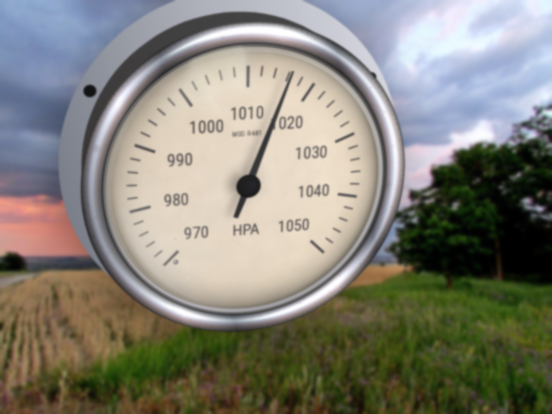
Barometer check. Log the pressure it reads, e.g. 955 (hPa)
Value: 1016 (hPa)
